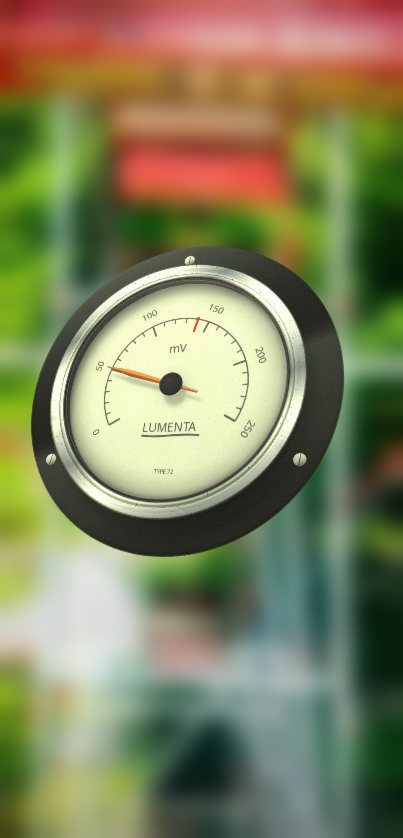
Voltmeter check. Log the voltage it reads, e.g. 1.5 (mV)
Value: 50 (mV)
